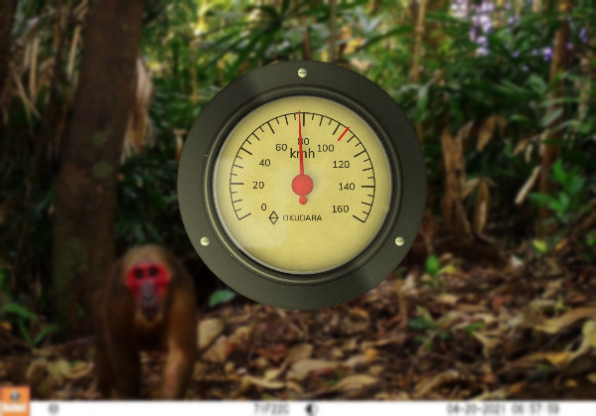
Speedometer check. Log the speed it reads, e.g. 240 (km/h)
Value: 77.5 (km/h)
